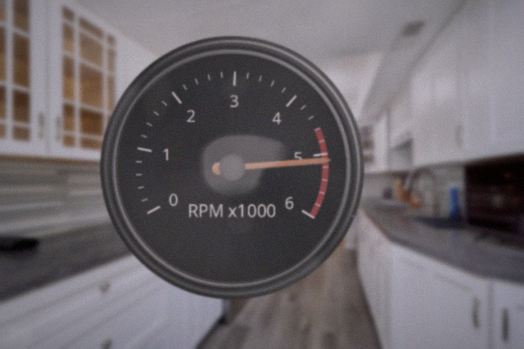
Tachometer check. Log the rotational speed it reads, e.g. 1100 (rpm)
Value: 5100 (rpm)
